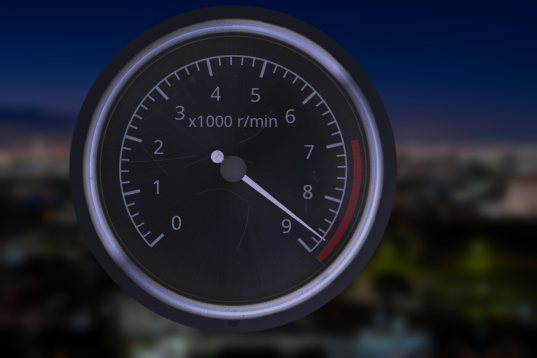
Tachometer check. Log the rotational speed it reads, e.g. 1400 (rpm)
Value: 8700 (rpm)
